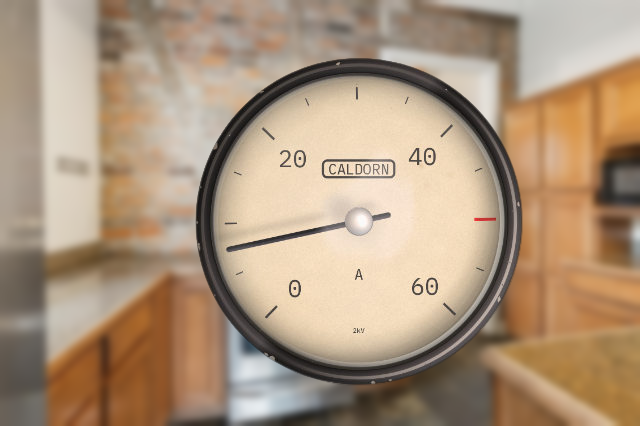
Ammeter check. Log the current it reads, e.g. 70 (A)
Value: 7.5 (A)
